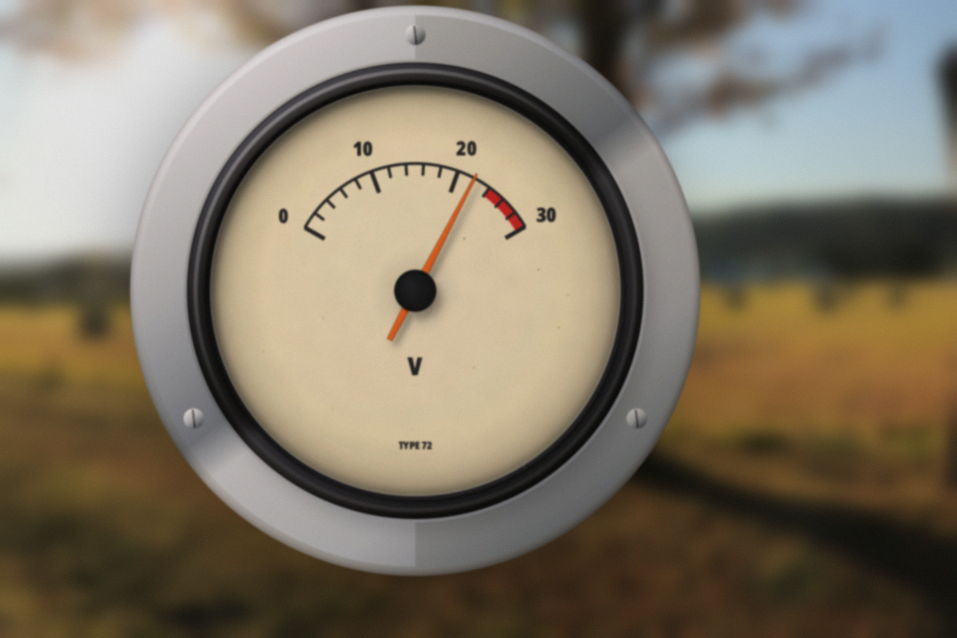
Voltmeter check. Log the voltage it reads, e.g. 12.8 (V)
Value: 22 (V)
